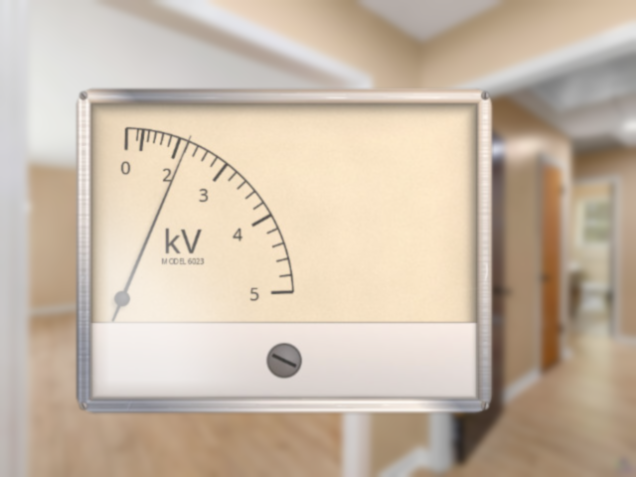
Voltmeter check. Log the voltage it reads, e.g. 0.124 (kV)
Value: 2.2 (kV)
